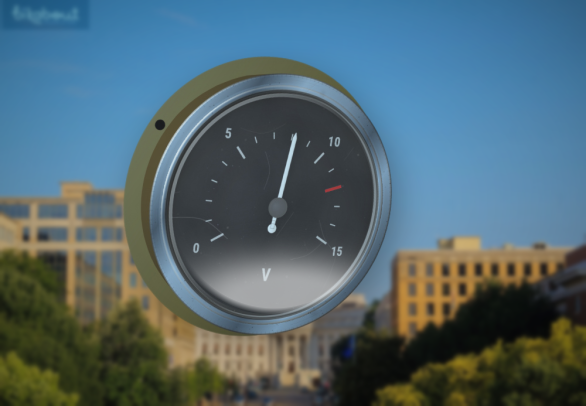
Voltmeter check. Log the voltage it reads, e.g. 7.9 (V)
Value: 8 (V)
